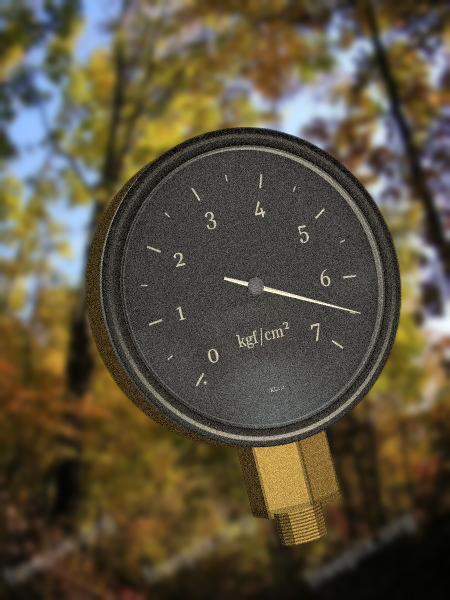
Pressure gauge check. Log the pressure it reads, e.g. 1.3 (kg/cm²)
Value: 6.5 (kg/cm²)
